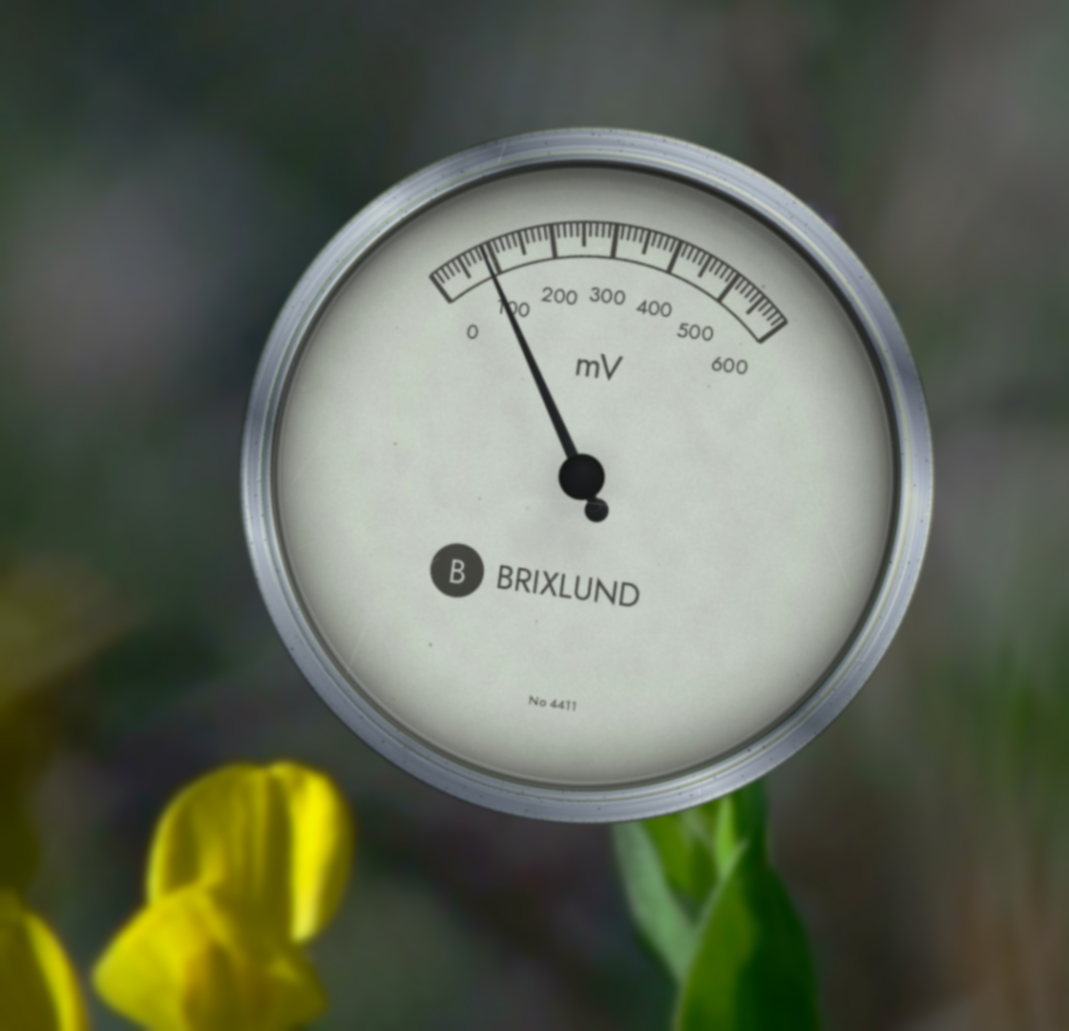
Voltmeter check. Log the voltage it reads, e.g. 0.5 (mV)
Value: 90 (mV)
